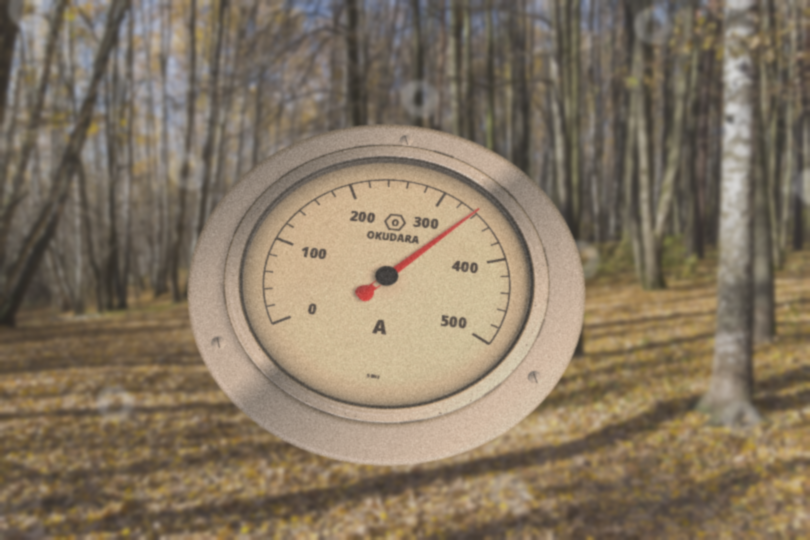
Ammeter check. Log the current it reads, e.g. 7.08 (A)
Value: 340 (A)
